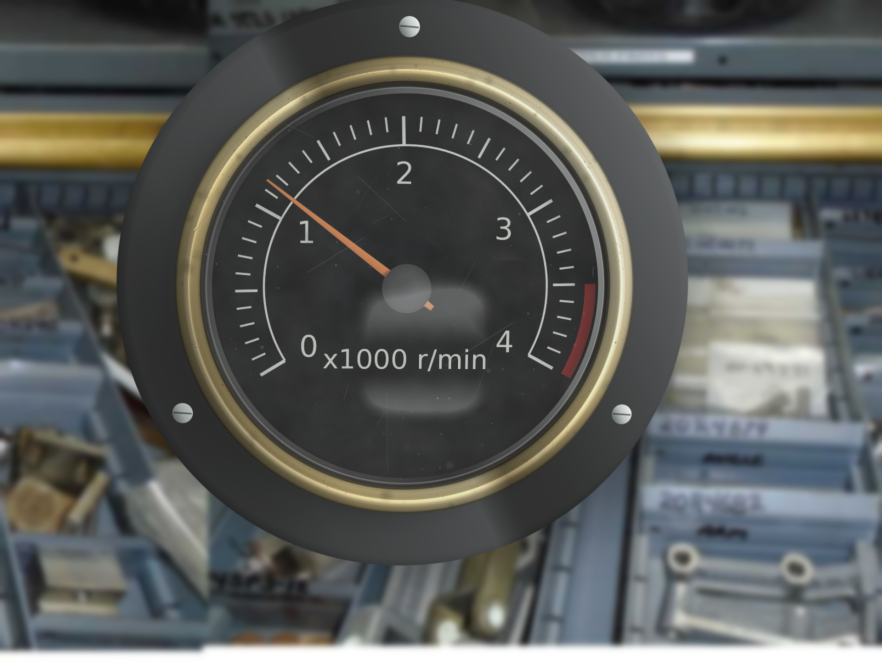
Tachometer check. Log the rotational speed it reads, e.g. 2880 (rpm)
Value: 1150 (rpm)
